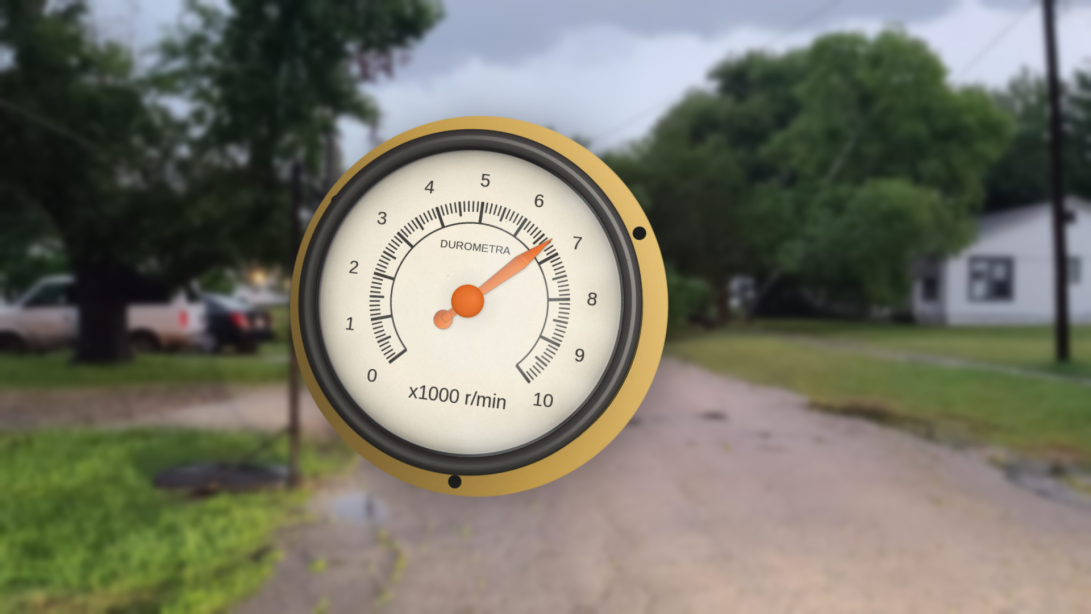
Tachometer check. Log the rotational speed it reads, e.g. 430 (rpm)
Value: 6700 (rpm)
